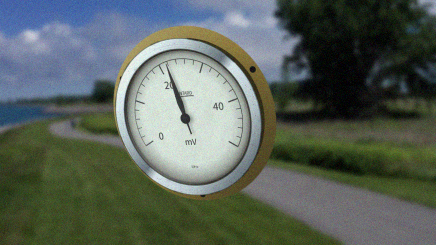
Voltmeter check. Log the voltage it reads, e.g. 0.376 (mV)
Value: 22 (mV)
